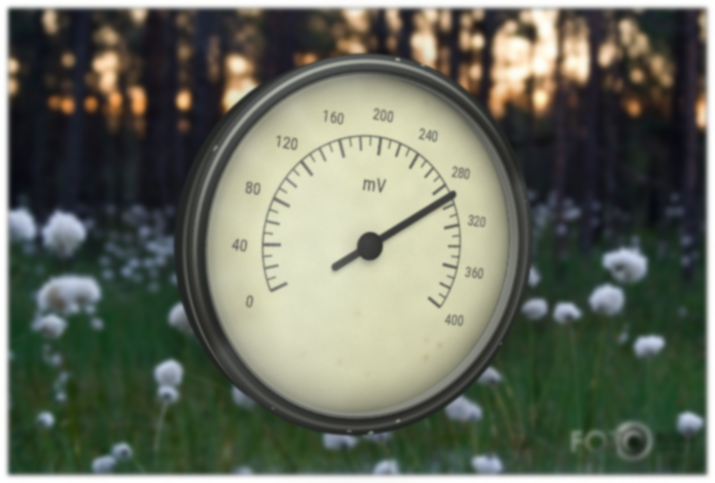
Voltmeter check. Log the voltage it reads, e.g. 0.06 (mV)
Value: 290 (mV)
